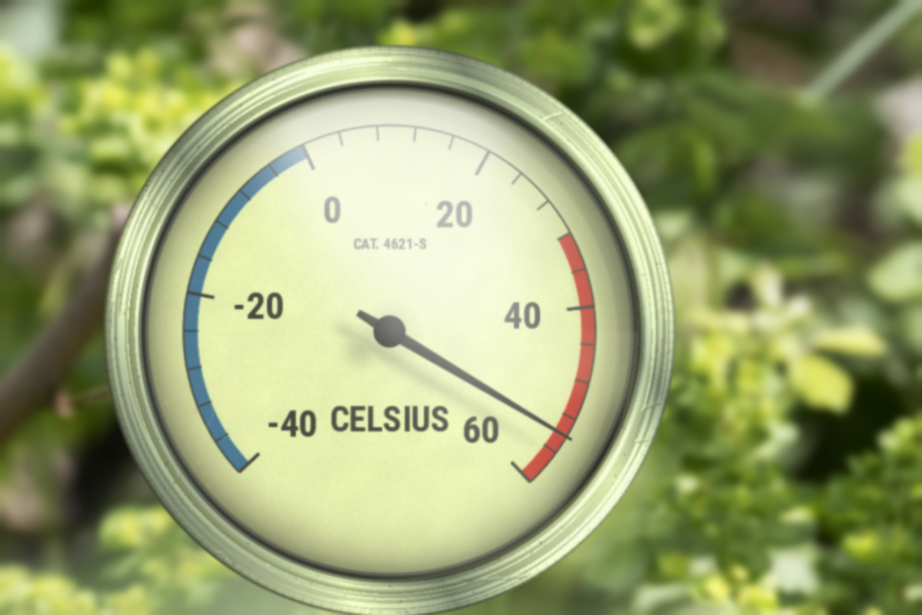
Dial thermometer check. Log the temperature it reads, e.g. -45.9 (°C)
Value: 54 (°C)
